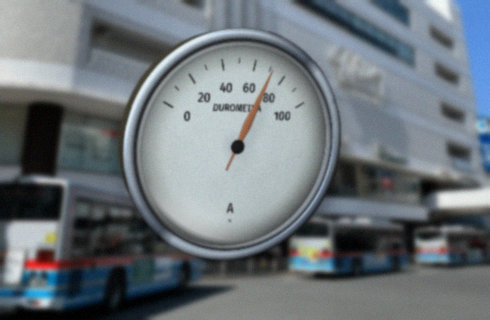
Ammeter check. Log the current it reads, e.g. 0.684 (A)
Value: 70 (A)
